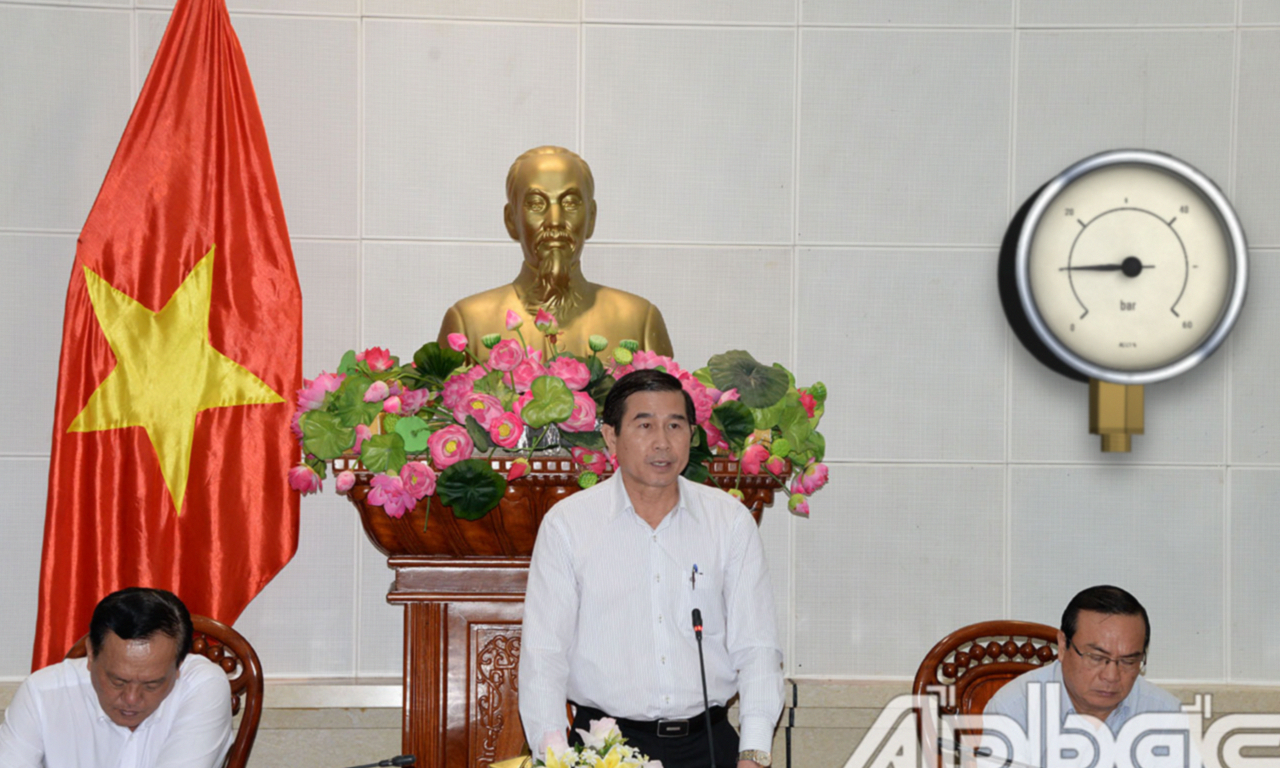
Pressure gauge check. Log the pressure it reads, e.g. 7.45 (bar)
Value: 10 (bar)
